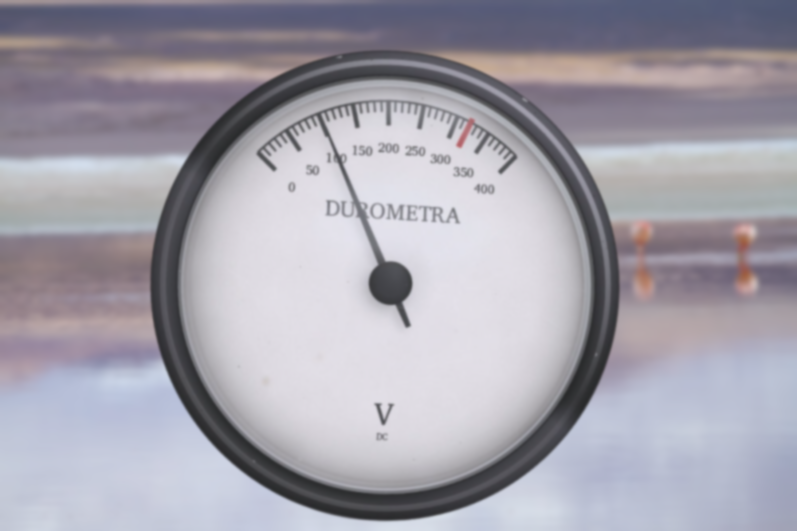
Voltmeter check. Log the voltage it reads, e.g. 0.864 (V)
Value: 100 (V)
